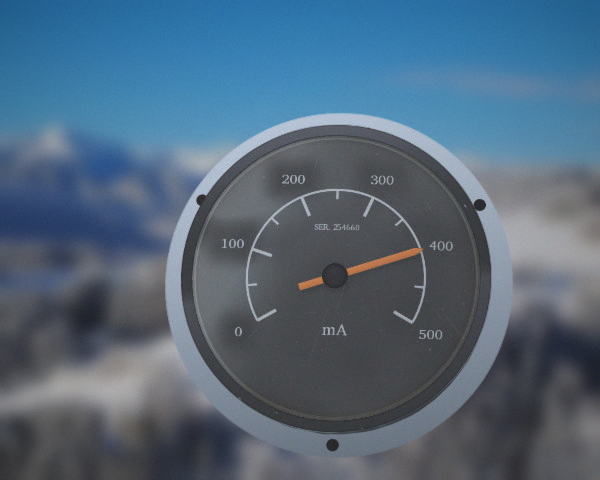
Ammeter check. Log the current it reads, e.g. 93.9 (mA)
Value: 400 (mA)
